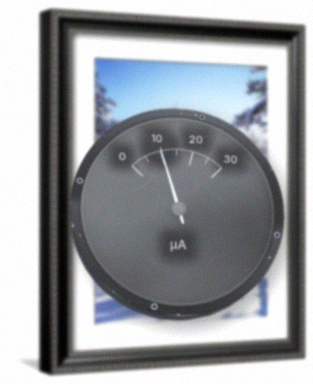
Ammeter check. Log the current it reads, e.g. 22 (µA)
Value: 10 (µA)
